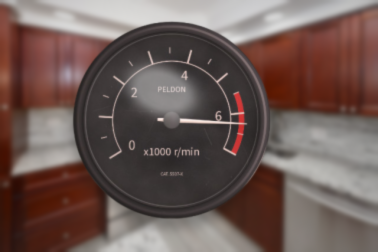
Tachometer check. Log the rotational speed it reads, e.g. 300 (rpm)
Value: 6250 (rpm)
